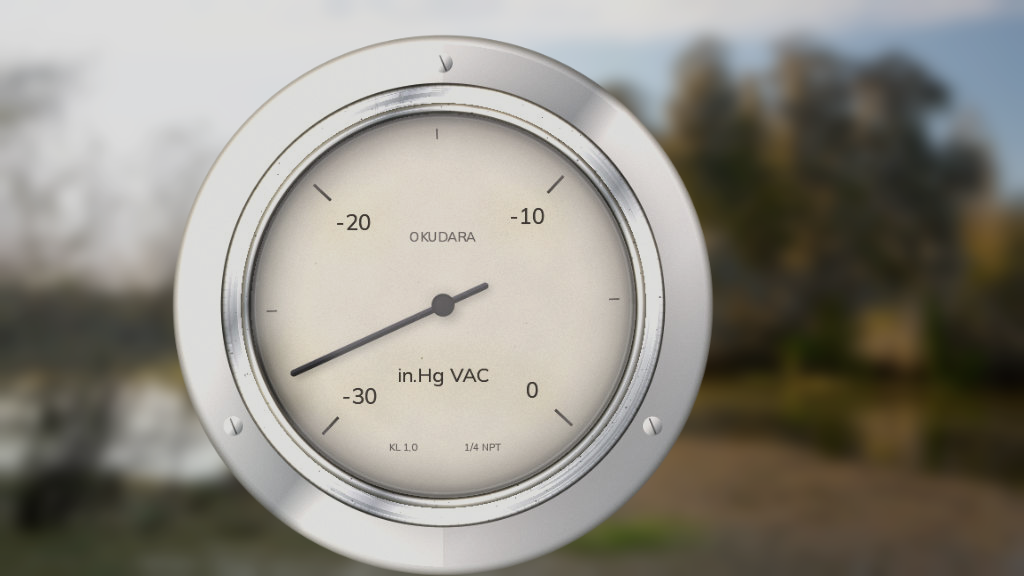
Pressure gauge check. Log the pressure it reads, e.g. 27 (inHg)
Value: -27.5 (inHg)
